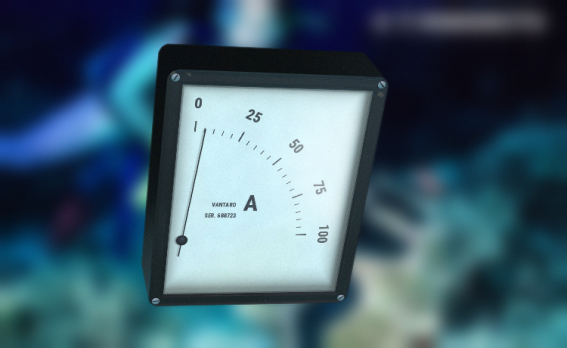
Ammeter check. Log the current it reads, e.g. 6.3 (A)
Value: 5 (A)
